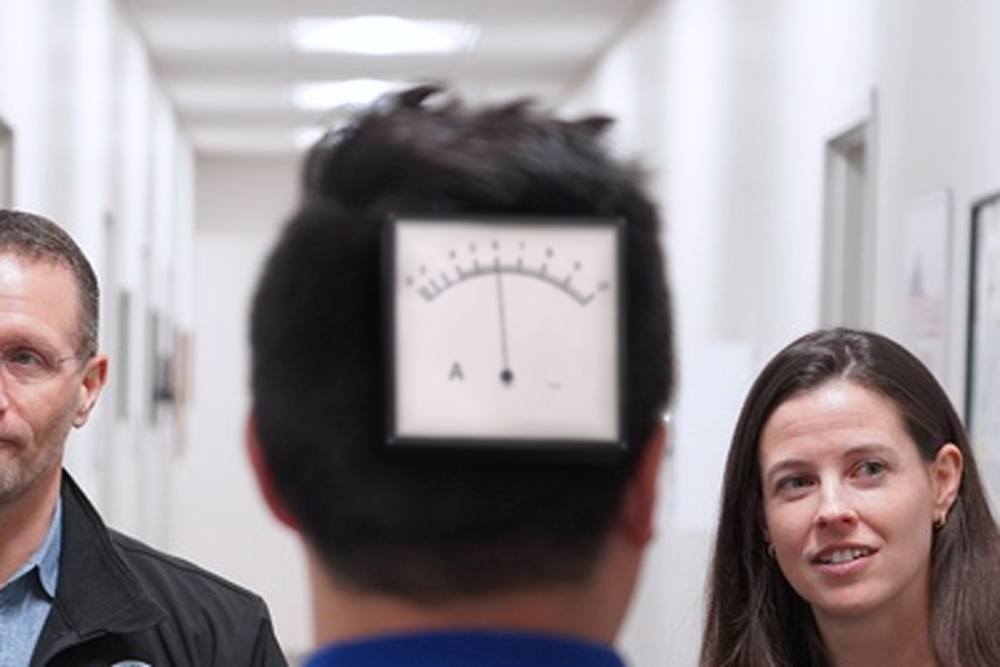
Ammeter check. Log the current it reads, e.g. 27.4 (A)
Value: 6 (A)
